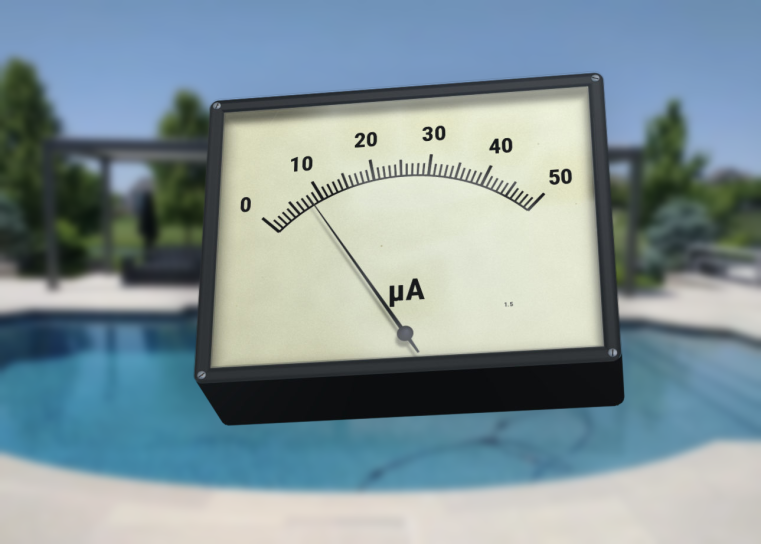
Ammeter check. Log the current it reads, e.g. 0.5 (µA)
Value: 8 (µA)
